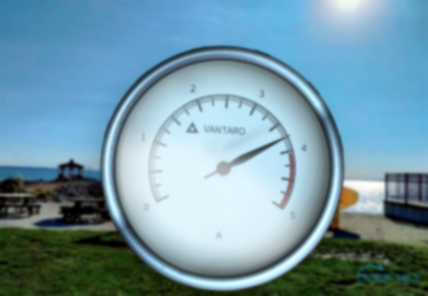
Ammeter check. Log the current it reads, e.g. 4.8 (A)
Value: 3.75 (A)
